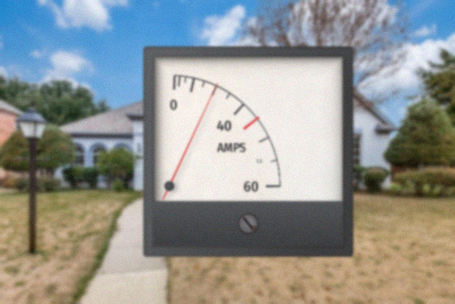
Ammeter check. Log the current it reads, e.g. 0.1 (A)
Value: 30 (A)
